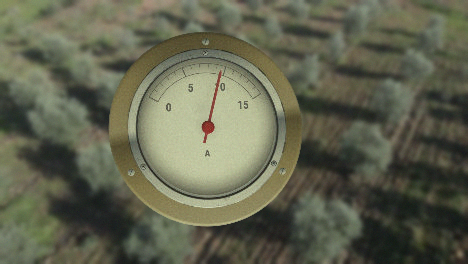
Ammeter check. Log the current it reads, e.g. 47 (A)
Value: 9.5 (A)
